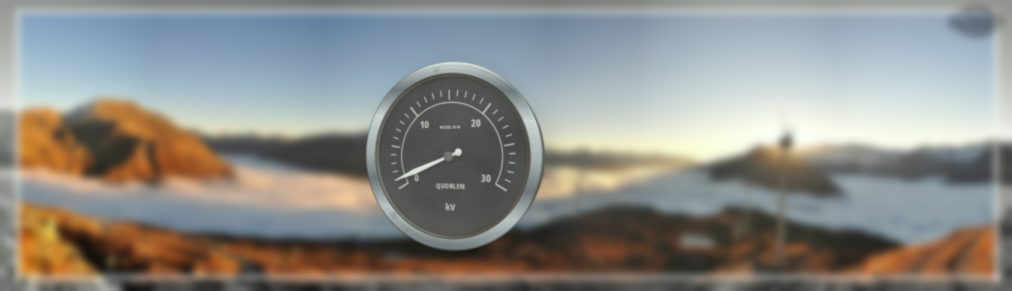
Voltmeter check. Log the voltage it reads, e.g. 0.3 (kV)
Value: 1 (kV)
